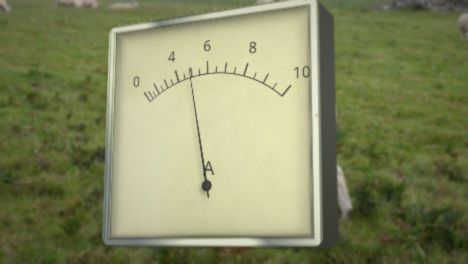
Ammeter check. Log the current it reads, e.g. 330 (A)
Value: 5 (A)
